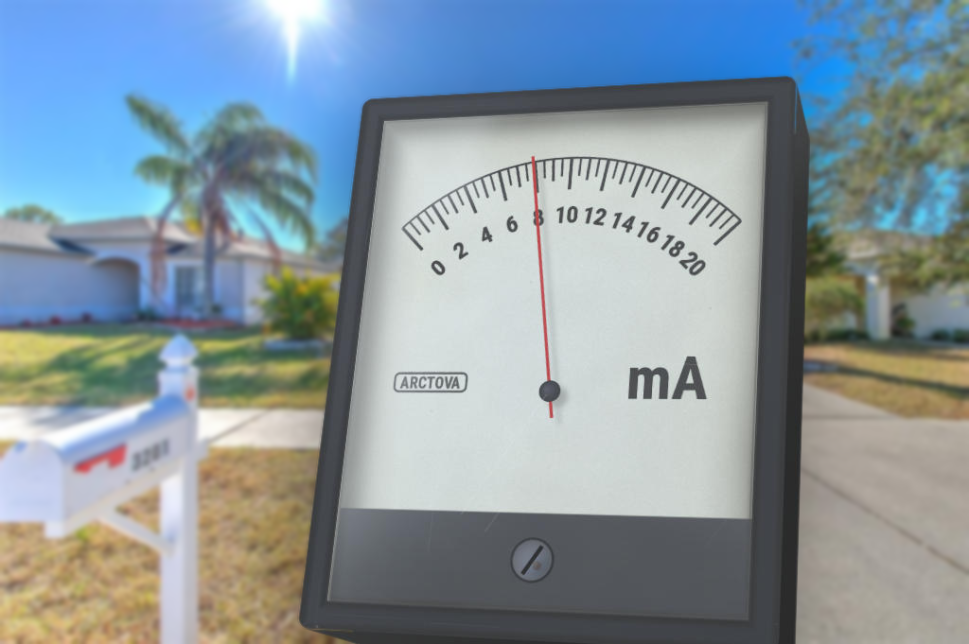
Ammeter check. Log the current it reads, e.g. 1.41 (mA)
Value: 8 (mA)
